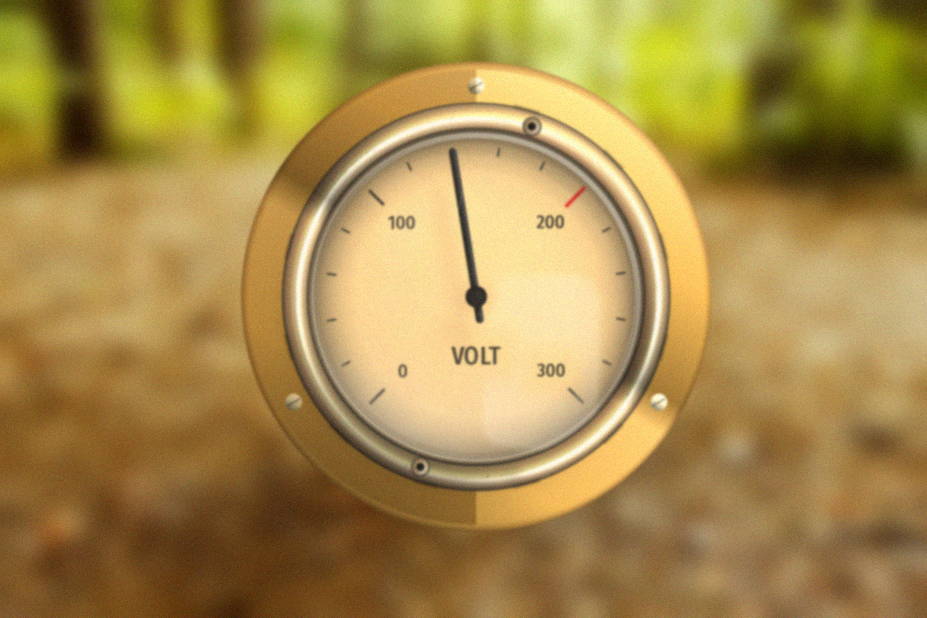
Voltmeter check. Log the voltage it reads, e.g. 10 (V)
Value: 140 (V)
